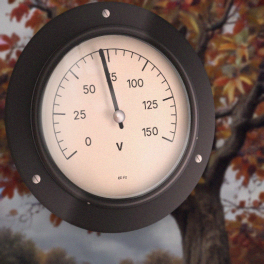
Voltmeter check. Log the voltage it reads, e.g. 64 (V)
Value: 70 (V)
